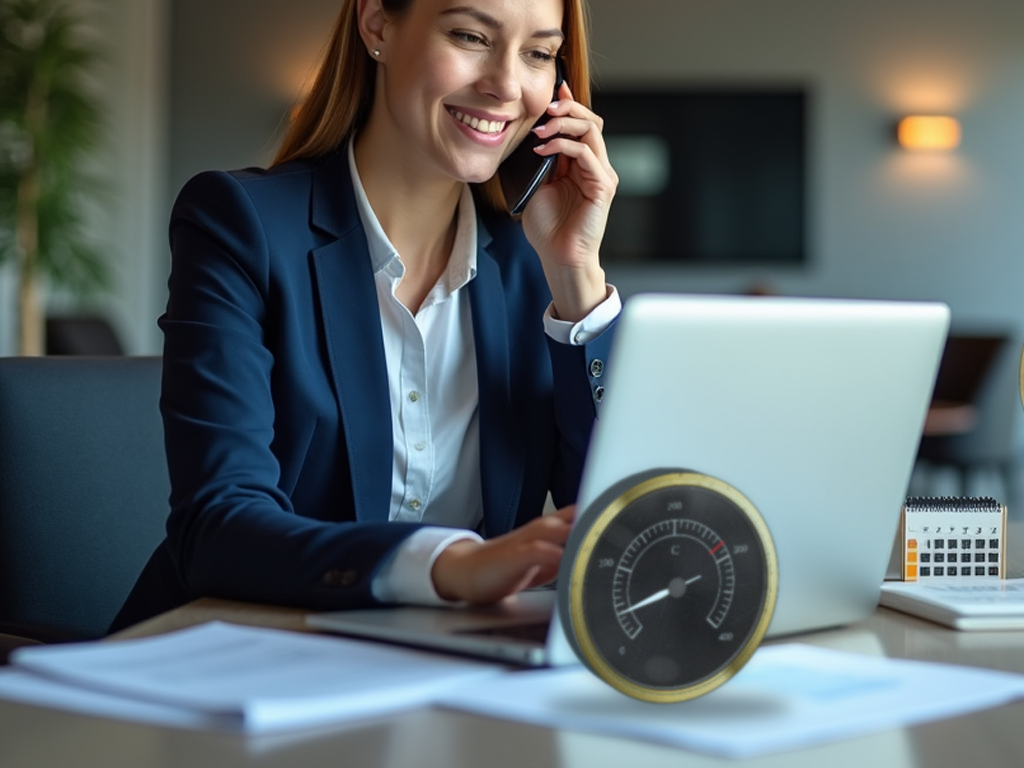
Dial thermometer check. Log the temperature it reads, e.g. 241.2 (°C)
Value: 40 (°C)
